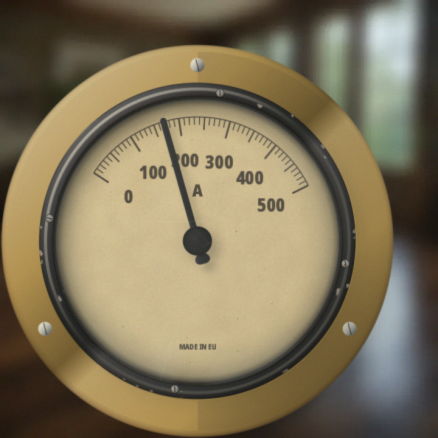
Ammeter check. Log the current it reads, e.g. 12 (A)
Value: 170 (A)
